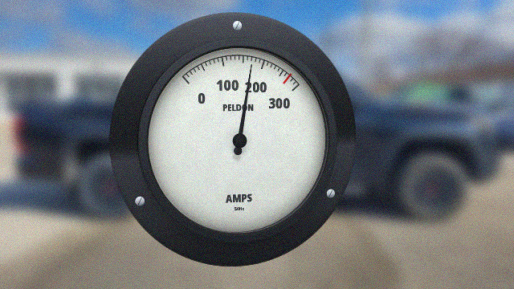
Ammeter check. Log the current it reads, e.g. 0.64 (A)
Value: 170 (A)
